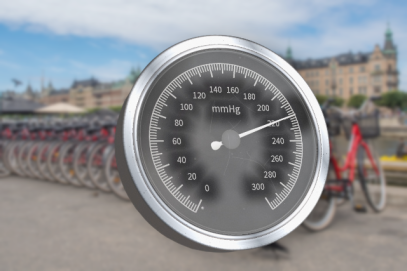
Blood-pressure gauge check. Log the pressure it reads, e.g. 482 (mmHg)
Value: 220 (mmHg)
